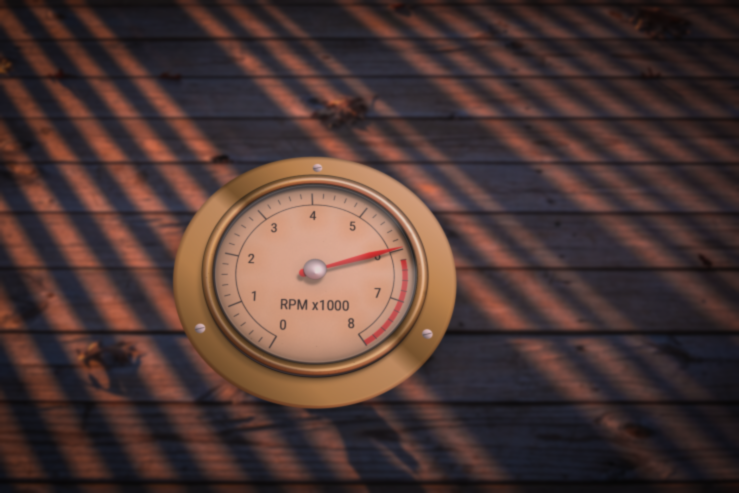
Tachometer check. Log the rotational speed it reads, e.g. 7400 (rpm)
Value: 6000 (rpm)
